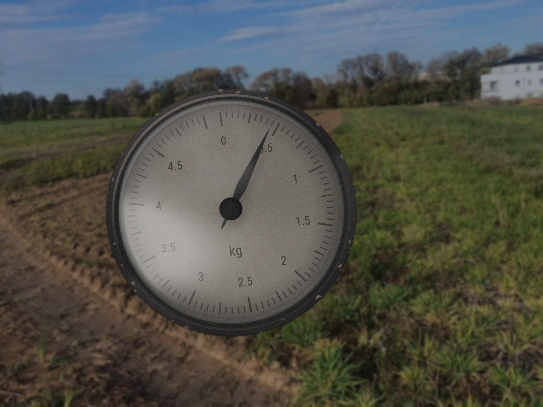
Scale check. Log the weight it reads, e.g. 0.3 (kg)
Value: 0.45 (kg)
